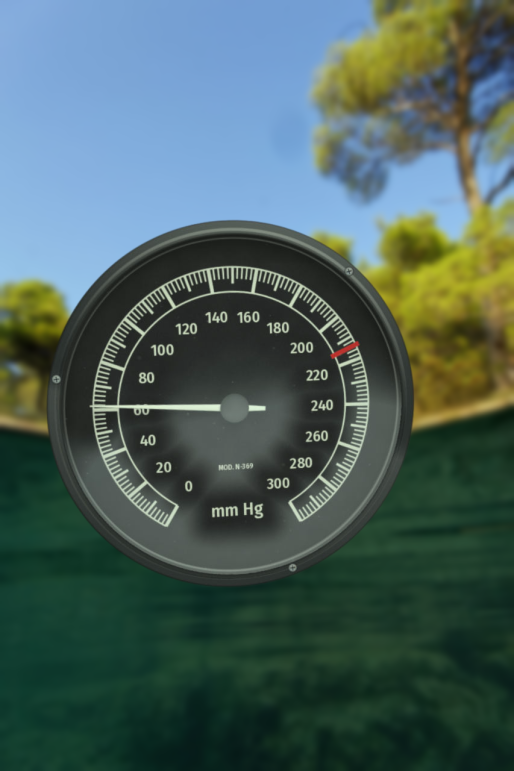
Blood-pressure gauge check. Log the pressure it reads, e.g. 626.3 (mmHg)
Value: 62 (mmHg)
